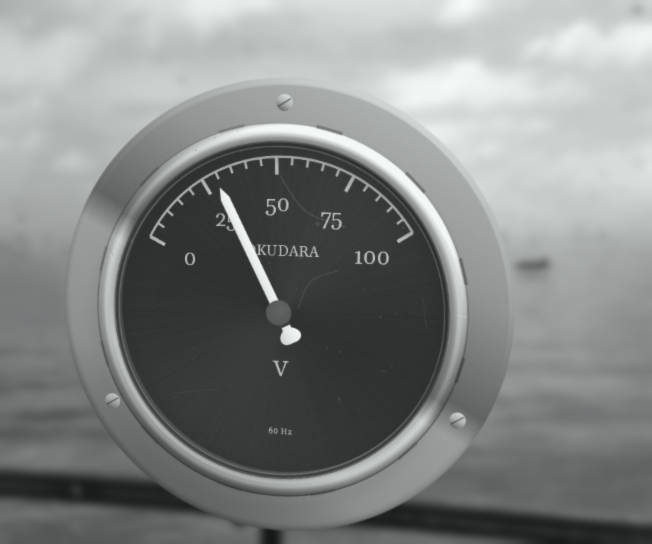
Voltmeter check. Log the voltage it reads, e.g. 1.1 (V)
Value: 30 (V)
